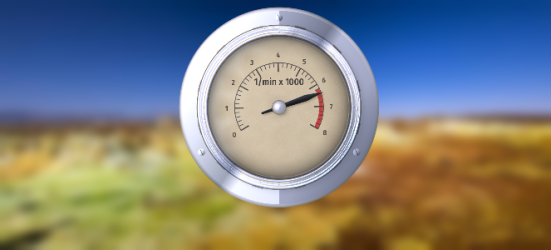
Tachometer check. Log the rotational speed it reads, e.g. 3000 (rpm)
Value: 6400 (rpm)
